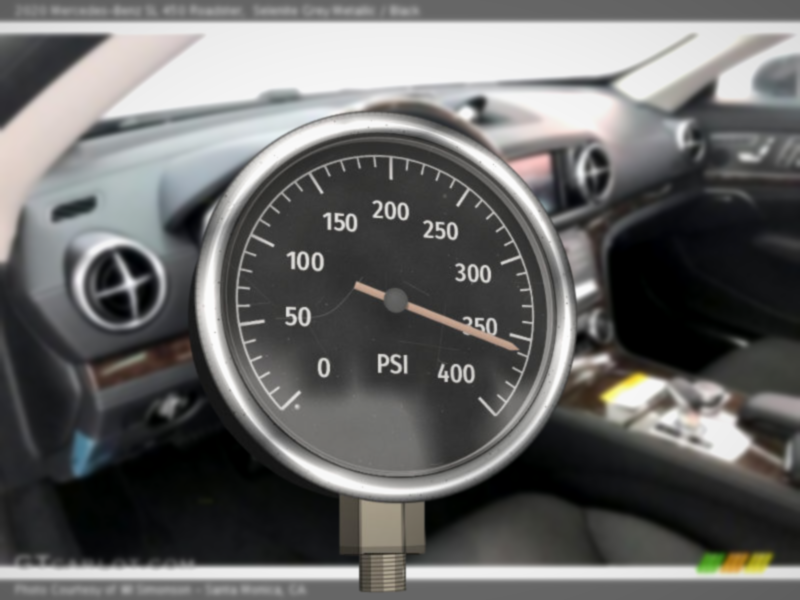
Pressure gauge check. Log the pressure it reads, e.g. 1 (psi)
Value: 360 (psi)
